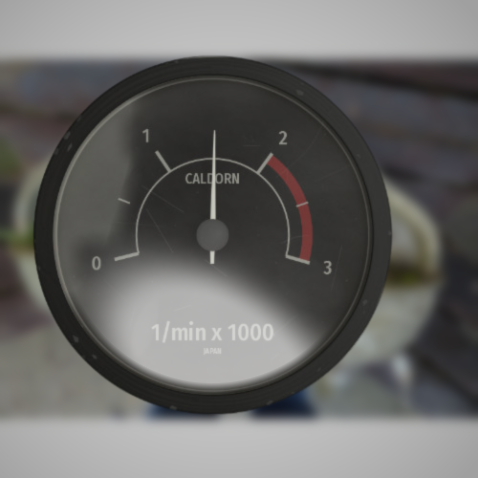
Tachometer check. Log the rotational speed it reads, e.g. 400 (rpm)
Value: 1500 (rpm)
